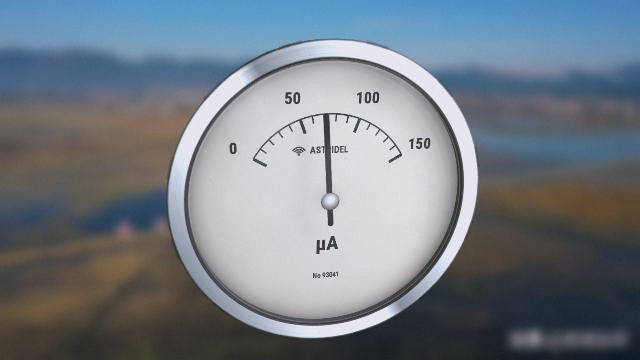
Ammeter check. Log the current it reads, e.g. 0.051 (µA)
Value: 70 (µA)
